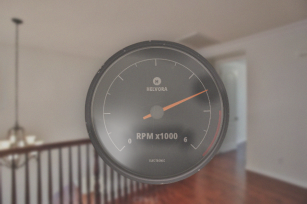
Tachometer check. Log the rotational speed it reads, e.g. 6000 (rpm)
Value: 4500 (rpm)
